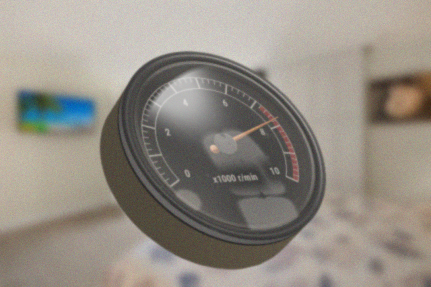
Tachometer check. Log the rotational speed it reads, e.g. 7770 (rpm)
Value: 7800 (rpm)
